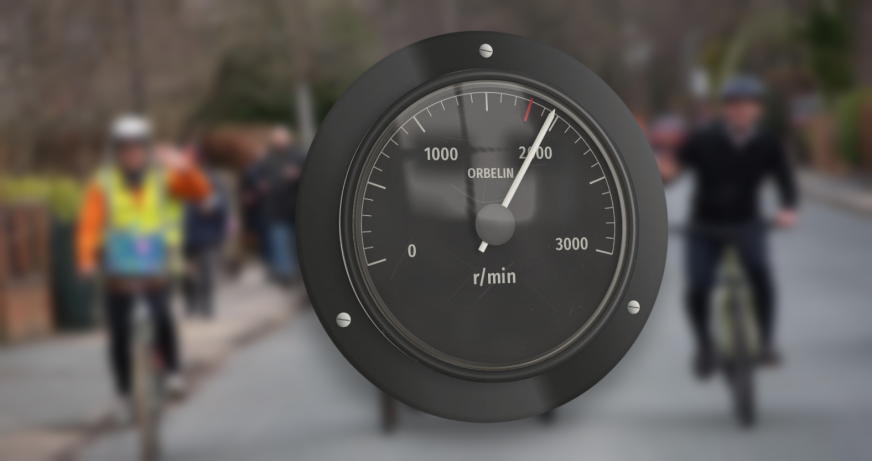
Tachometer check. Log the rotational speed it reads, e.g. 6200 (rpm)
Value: 1950 (rpm)
